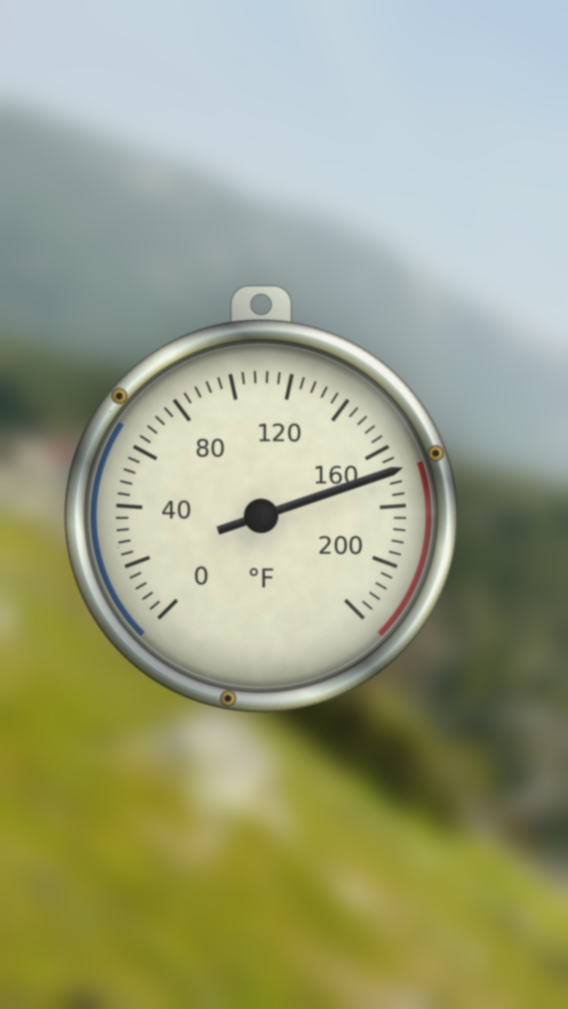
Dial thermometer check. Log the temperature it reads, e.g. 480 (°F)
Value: 168 (°F)
